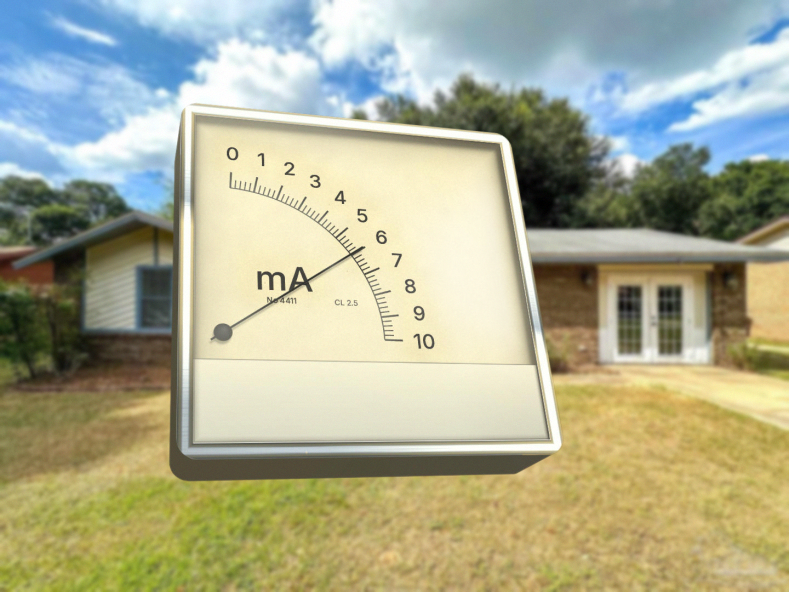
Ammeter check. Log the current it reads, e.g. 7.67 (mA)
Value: 6 (mA)
